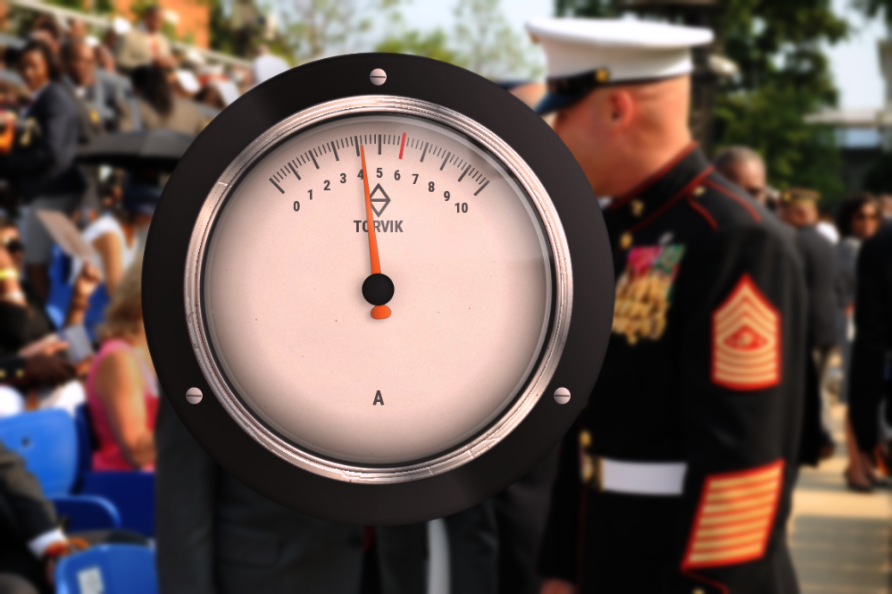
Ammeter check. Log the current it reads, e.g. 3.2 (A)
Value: 4.2 (A)
